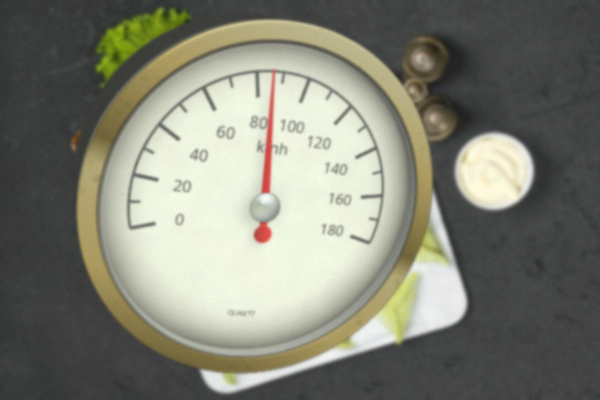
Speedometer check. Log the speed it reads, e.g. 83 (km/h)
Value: 85 (km/h)
